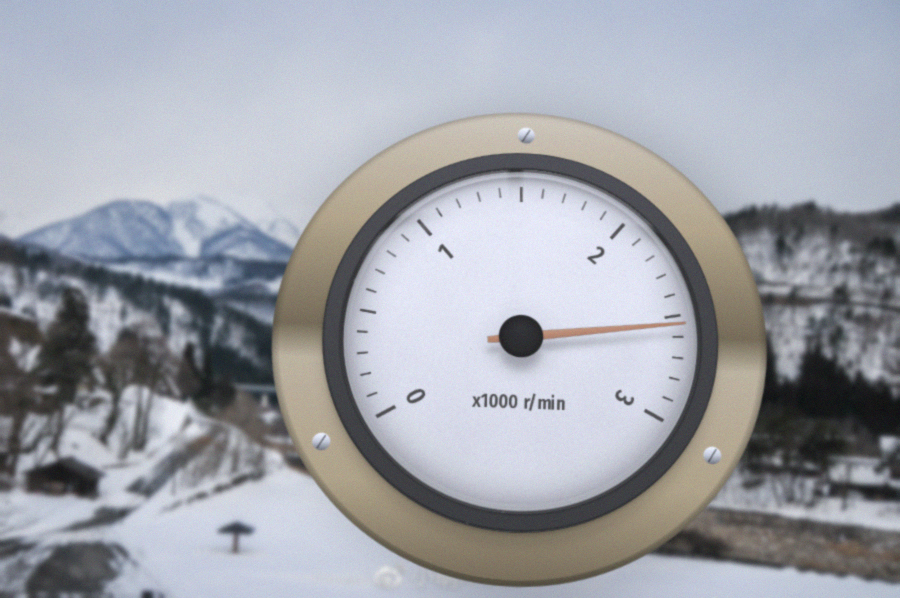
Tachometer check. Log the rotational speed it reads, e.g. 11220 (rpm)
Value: 2550 (rpm)
